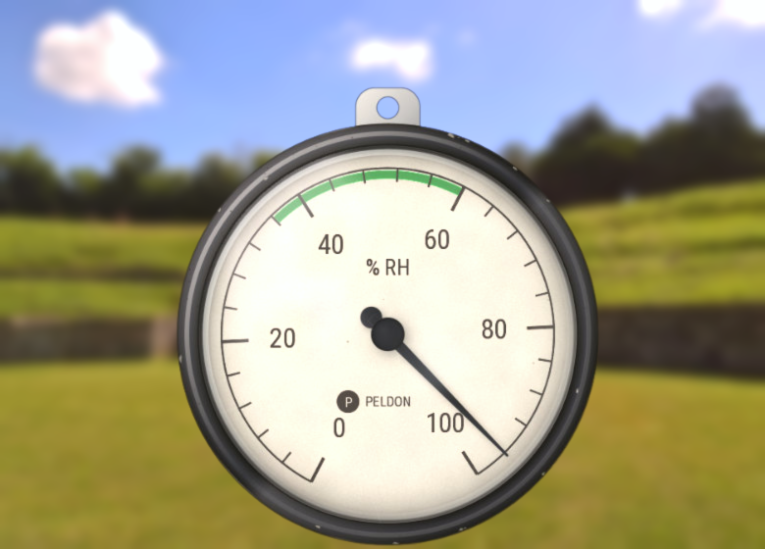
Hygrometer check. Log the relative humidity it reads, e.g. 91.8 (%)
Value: 96 (%)
